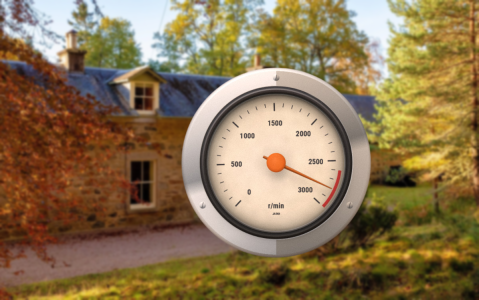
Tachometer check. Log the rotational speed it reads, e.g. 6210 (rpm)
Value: 2800 (rpm)
